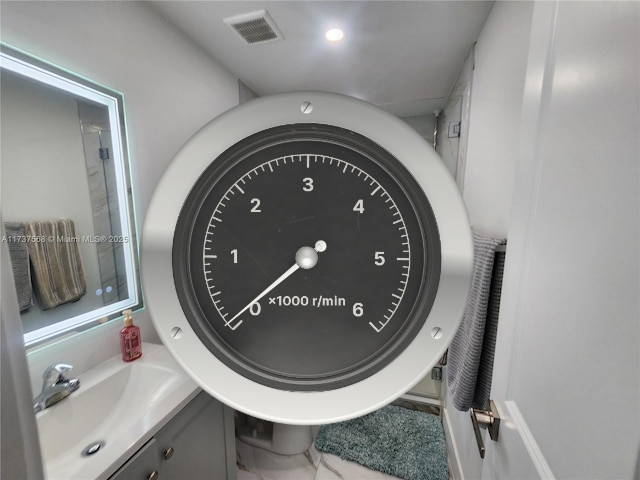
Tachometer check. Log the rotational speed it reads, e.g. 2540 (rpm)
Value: 100 (rpm)
